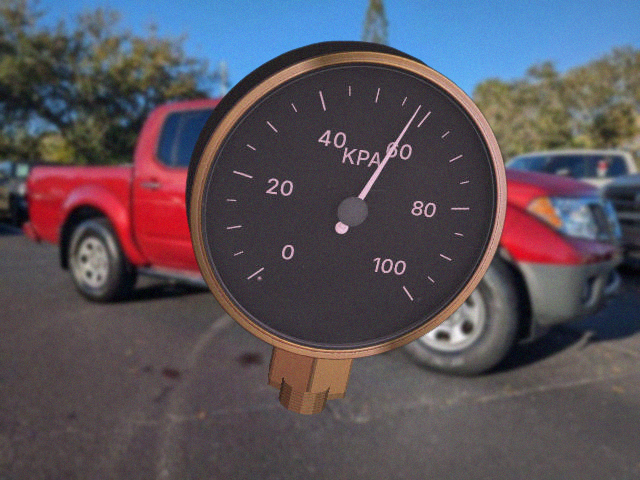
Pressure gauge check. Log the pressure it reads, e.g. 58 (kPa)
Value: 57.5 (kPa)
